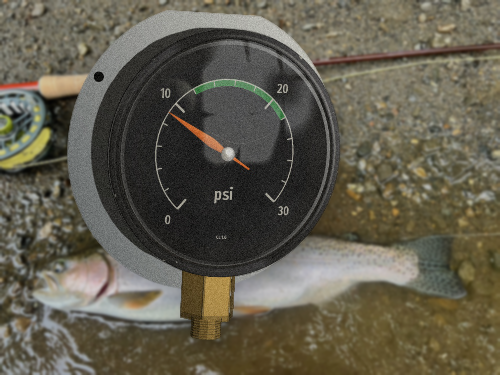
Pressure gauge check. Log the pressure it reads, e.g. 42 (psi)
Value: 9 (psi)
